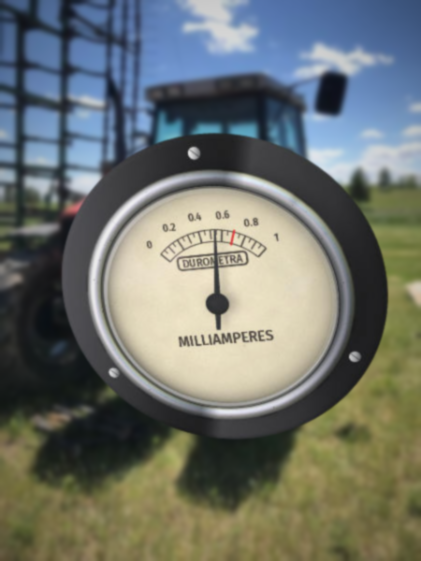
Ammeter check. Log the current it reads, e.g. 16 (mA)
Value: 0.55 (mA)
